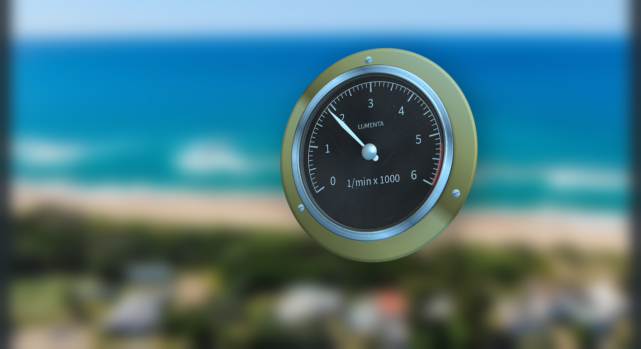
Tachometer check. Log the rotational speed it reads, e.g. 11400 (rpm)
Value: 1900 (rpm)
